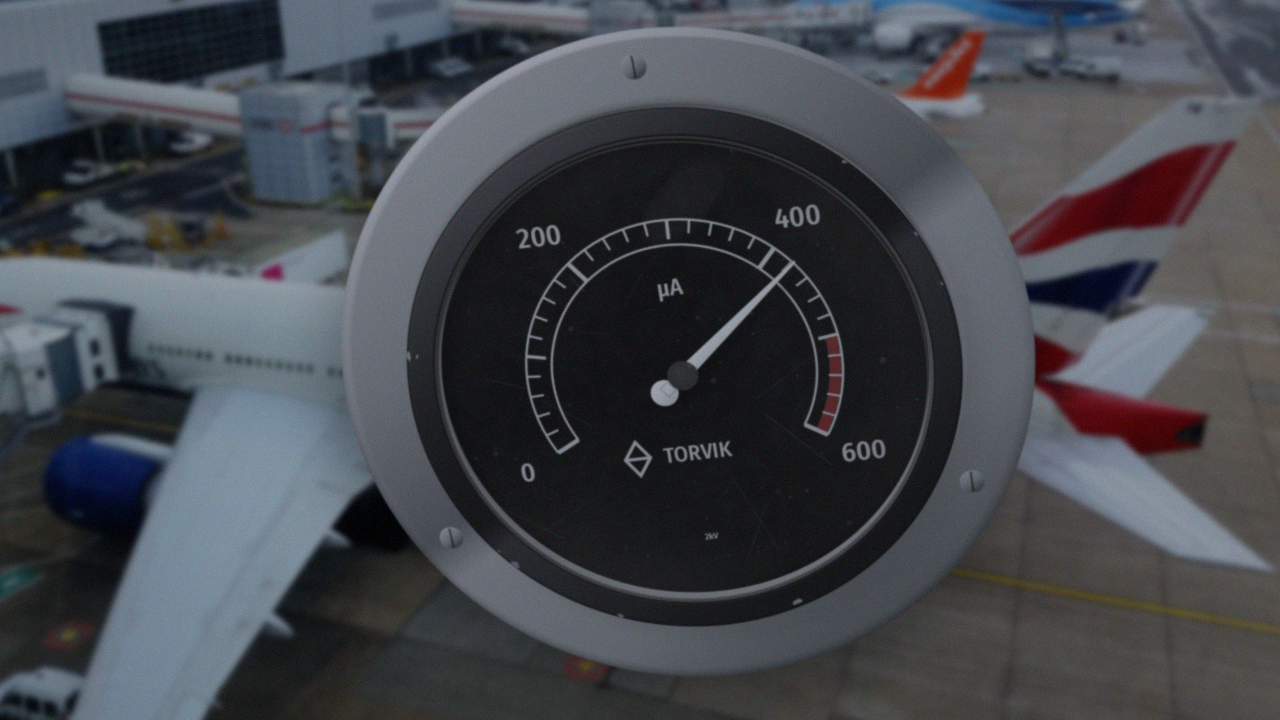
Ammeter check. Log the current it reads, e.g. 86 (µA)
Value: 420 (µA)
